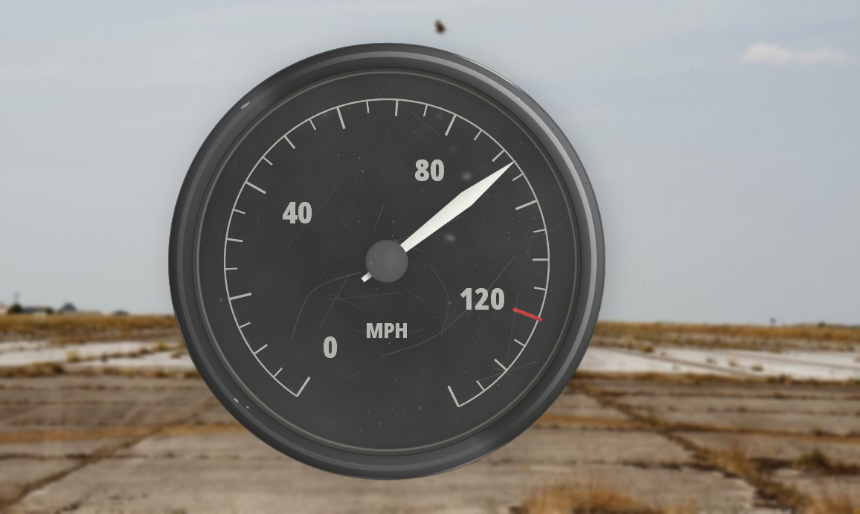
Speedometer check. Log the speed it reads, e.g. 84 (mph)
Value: 92.5 (mph)
